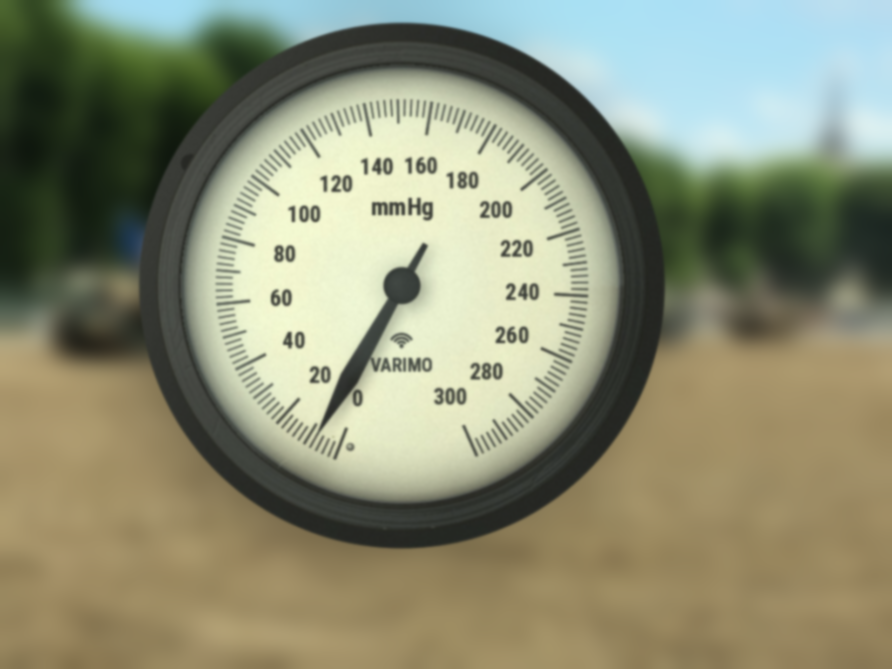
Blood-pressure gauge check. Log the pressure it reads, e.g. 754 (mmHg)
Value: 8 (mmHg)
